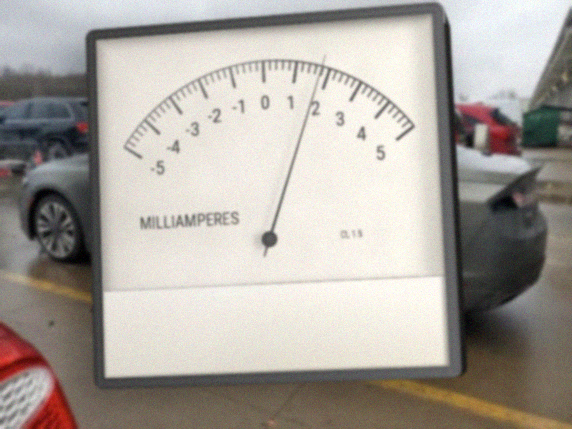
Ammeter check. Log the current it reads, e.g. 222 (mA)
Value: 1.8 (mA)
